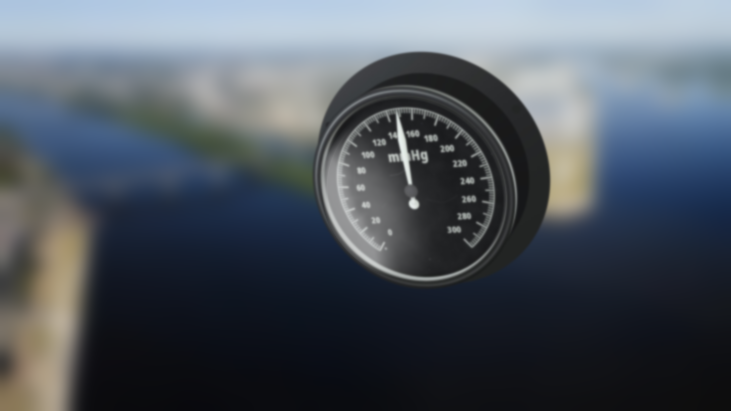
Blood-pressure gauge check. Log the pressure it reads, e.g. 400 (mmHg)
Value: 150 (mmHg)
